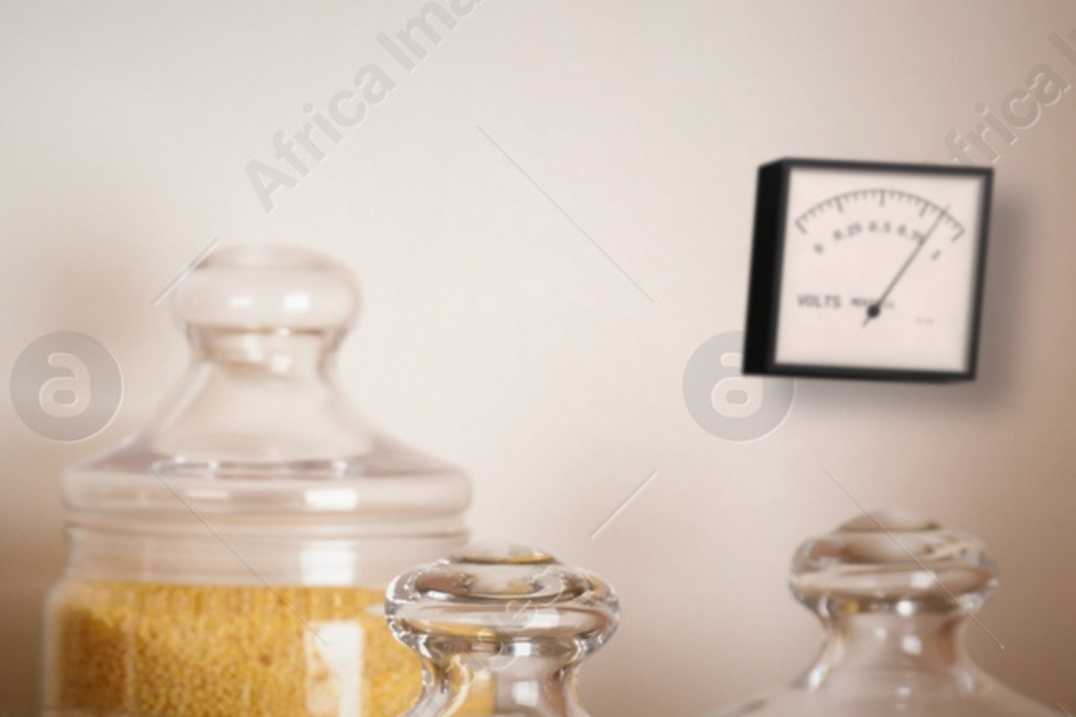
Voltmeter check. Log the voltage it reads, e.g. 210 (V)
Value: 0.85 (V)
